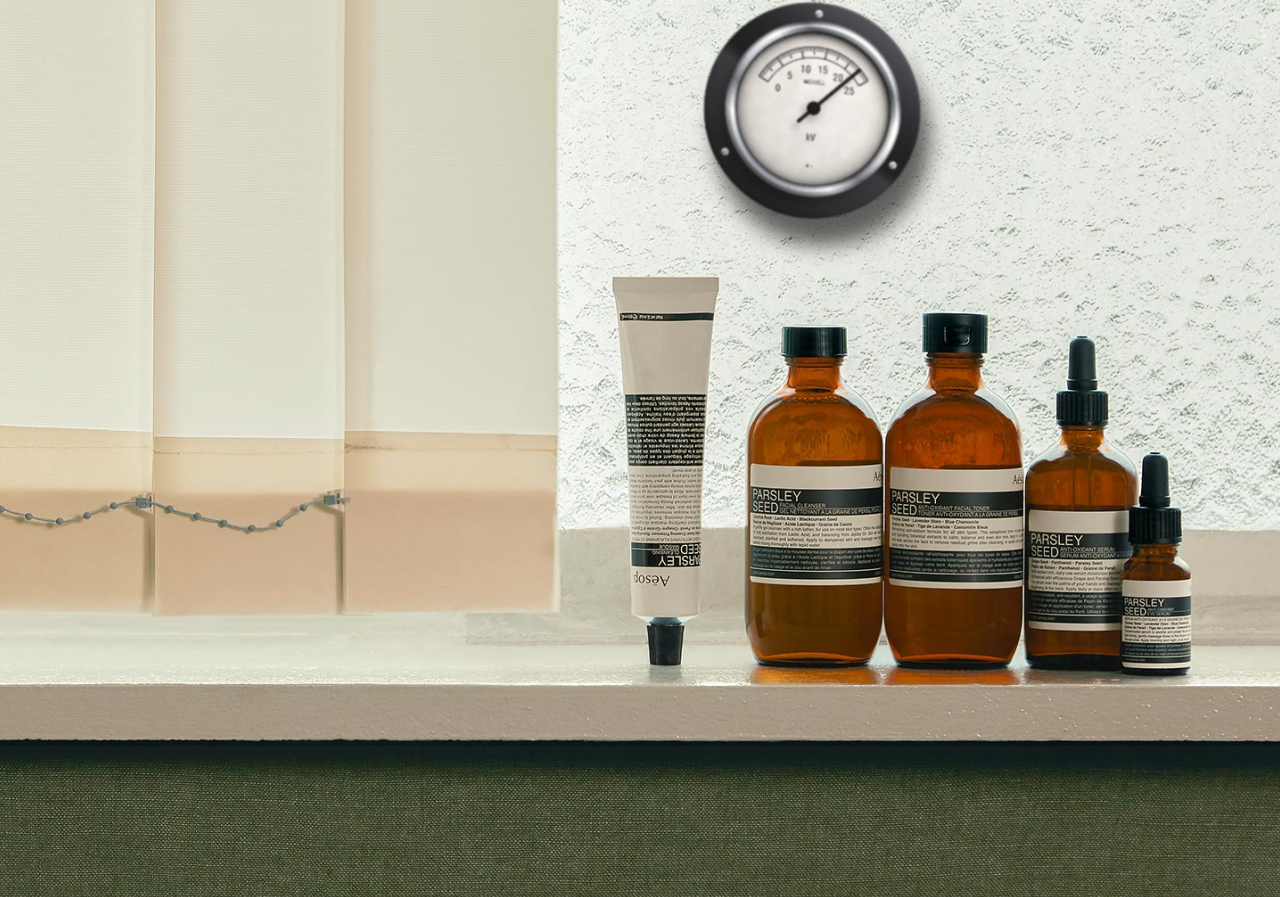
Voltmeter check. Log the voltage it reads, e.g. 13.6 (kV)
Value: 22.5 (kV)
